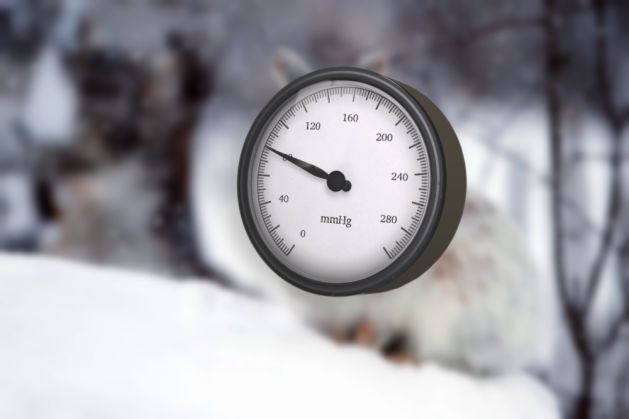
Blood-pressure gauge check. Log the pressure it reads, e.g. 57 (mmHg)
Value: 80 (mmHg)
